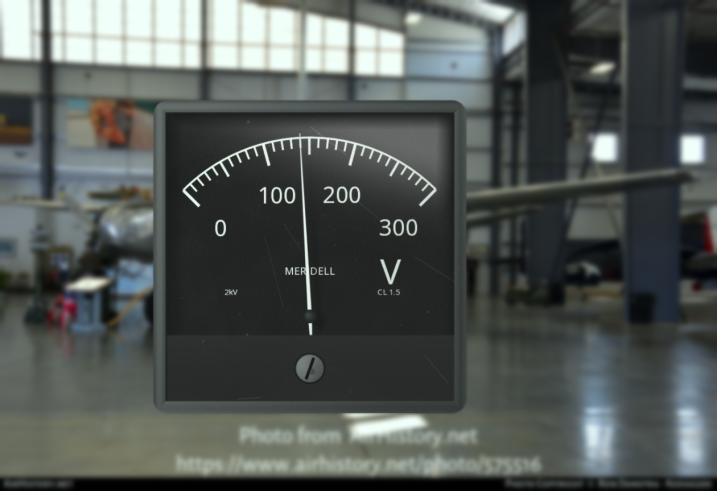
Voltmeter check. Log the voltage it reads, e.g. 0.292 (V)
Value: 140 (V)
